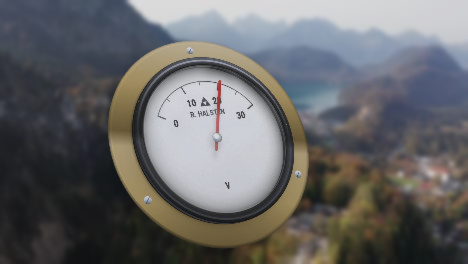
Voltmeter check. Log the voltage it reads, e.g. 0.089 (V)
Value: 20 (V)
